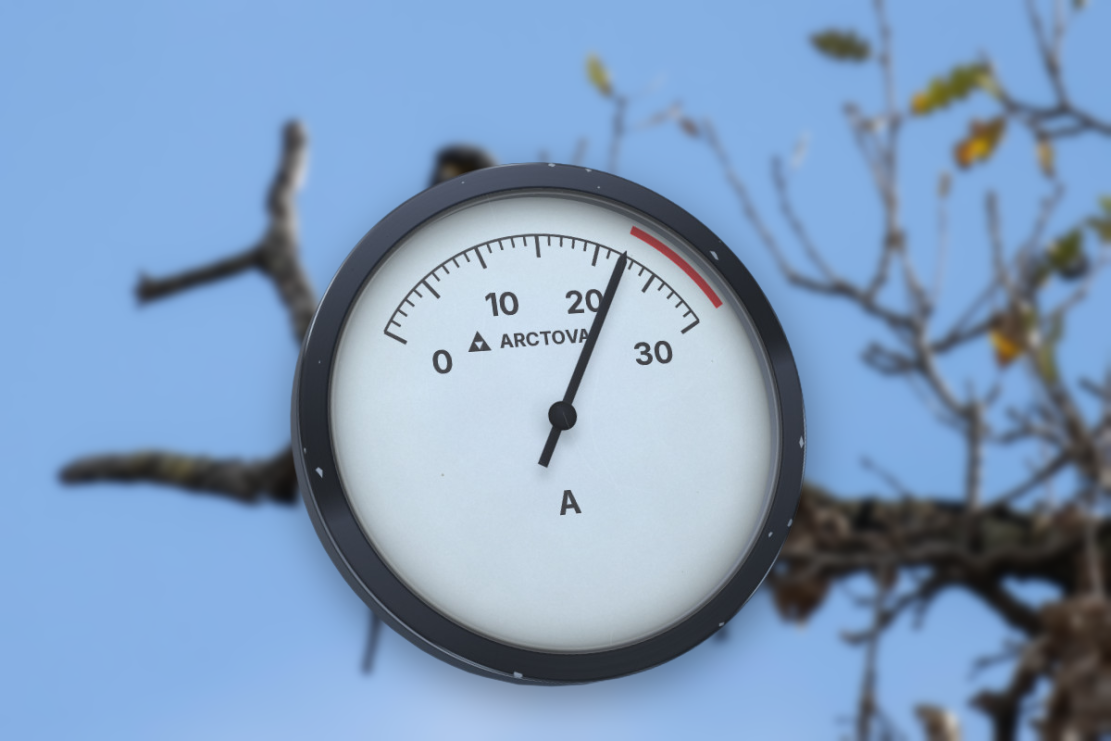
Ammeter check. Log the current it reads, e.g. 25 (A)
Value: 22 (A)
